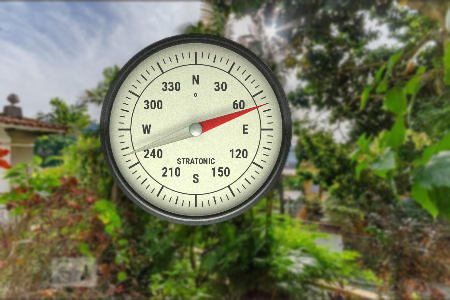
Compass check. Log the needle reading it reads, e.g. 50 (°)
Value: 70 (°)
